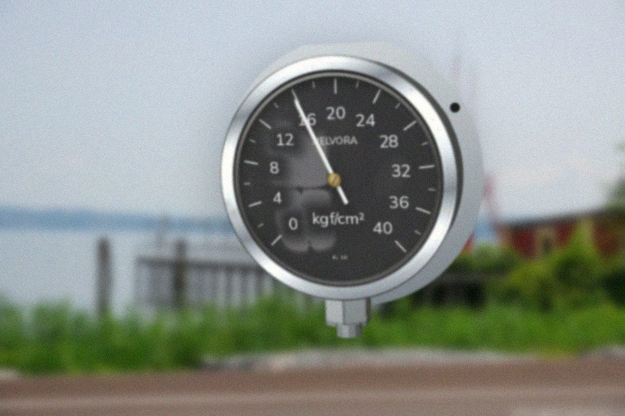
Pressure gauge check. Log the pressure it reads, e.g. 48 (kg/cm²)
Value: 16 (kg/cm²)
